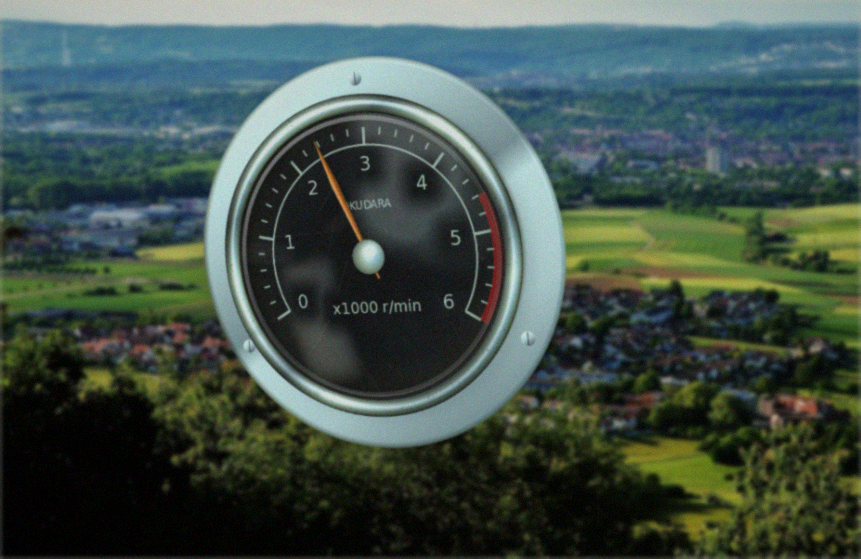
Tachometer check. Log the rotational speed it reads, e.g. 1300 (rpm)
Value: 2400 (rpm)
